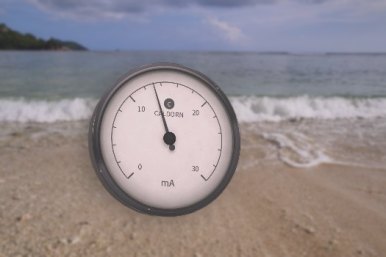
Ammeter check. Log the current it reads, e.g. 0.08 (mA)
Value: 13 (mA)
